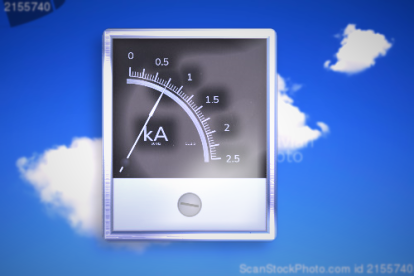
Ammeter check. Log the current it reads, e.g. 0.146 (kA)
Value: 0.75 (kA)
